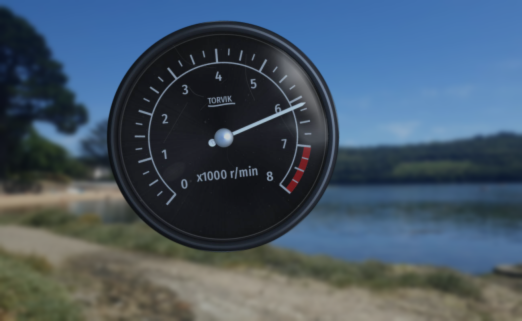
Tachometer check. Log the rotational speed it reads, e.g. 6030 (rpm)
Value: 6125 (rpm)
